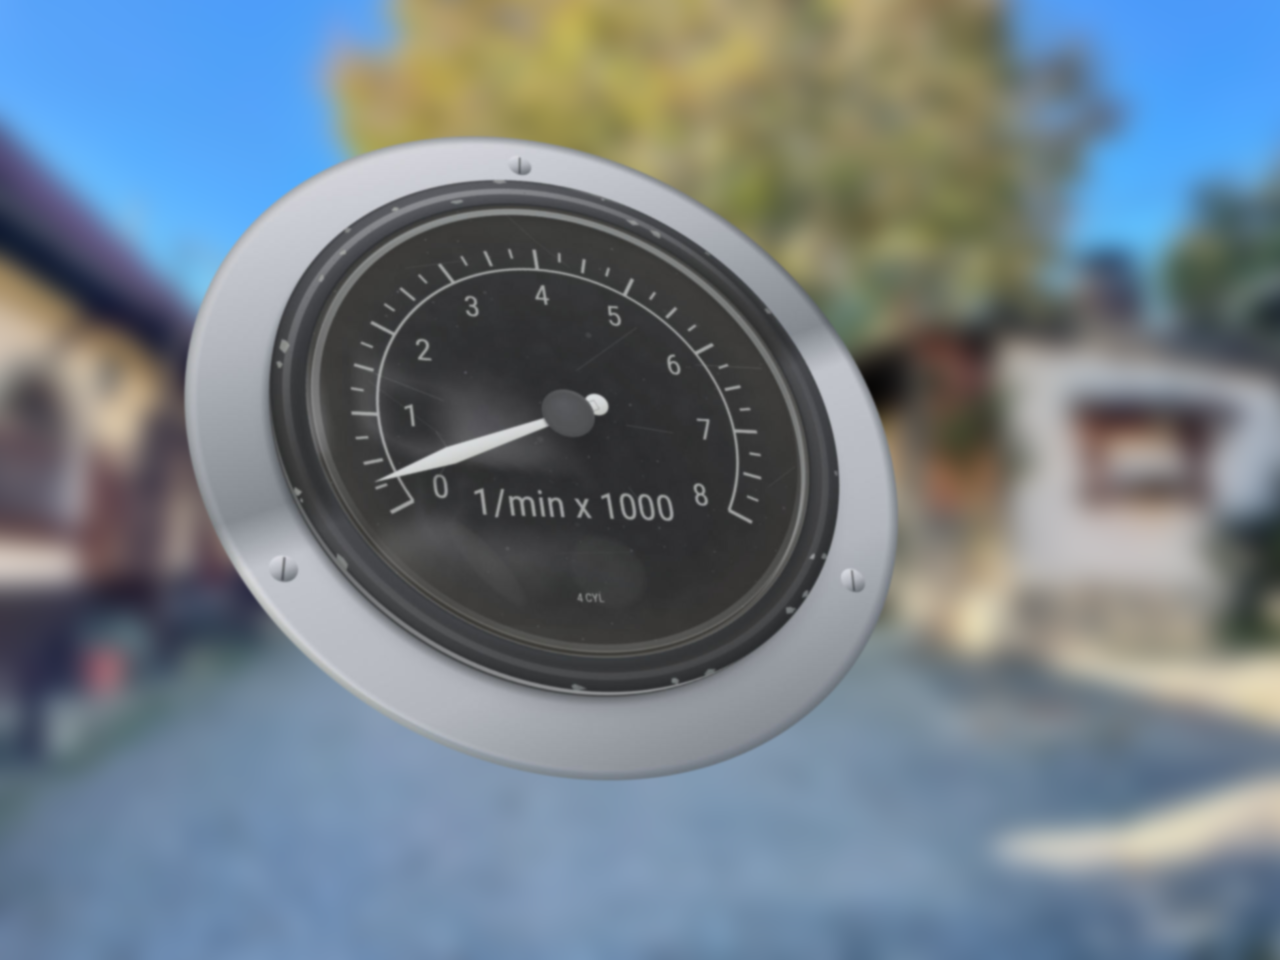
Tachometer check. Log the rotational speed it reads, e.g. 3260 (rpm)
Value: 250 (rpm)
